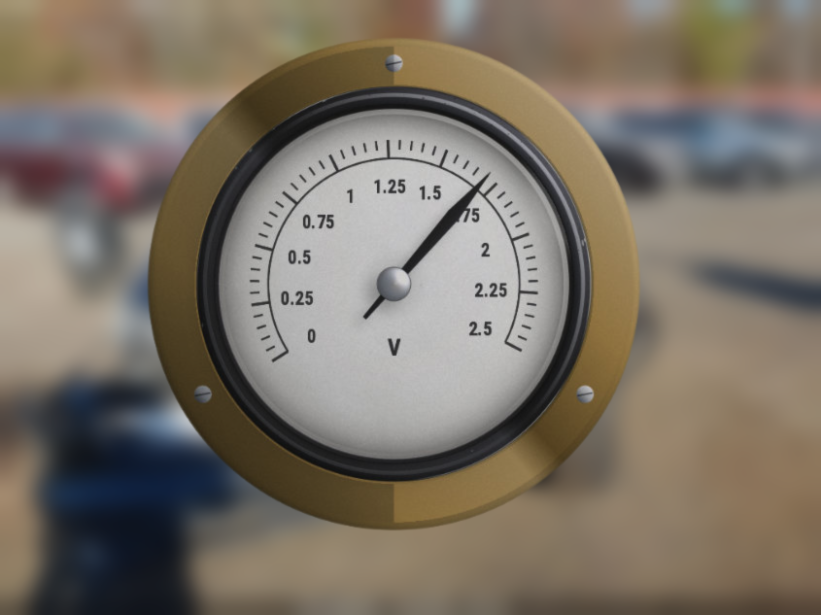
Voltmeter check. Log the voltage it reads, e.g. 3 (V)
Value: 1.7 (V)
